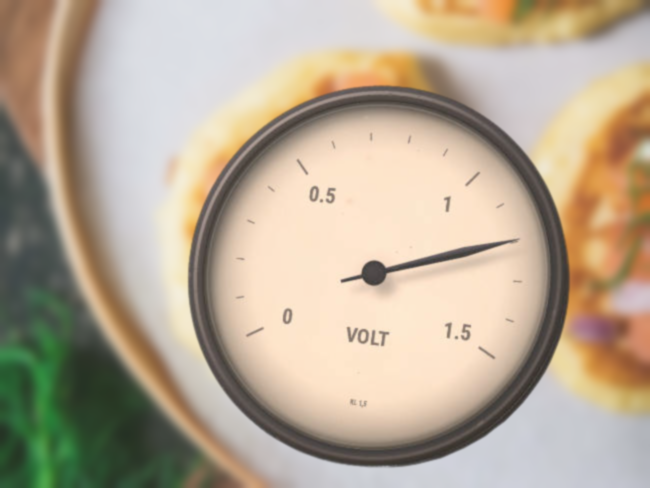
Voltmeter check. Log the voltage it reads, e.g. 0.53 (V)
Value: 1.2 (V)
